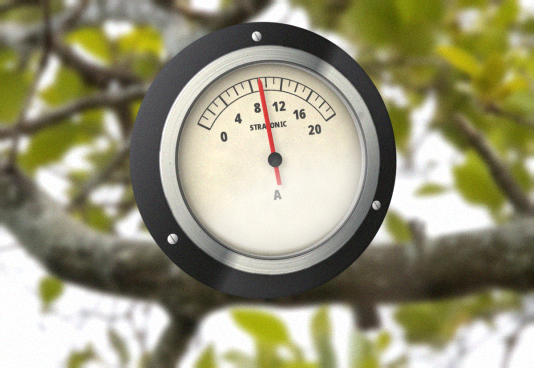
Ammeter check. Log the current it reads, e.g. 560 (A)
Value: 9 (A)
